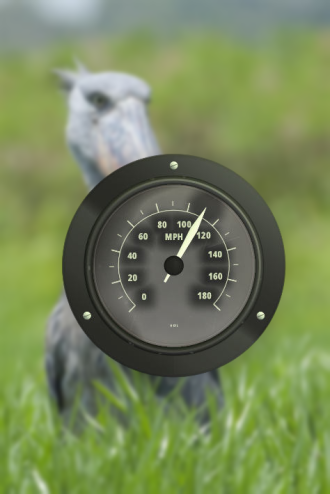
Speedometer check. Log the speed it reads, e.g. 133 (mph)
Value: 110 (mph)
